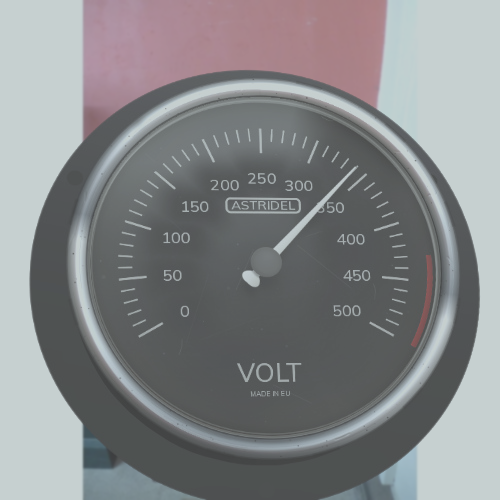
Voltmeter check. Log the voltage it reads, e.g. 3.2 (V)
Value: 340 (V)
